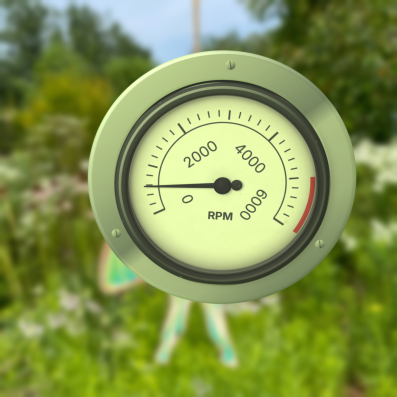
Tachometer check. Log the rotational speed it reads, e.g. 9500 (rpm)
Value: 600 (rpm)
